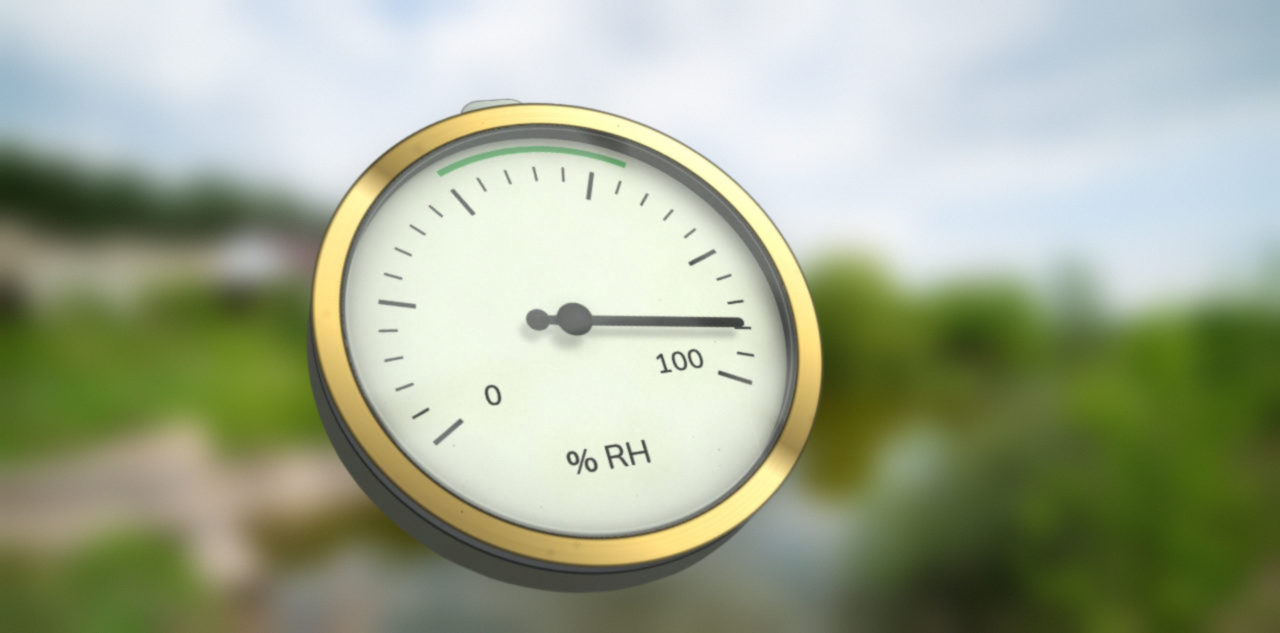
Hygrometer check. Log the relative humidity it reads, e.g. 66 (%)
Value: 92 (%)
